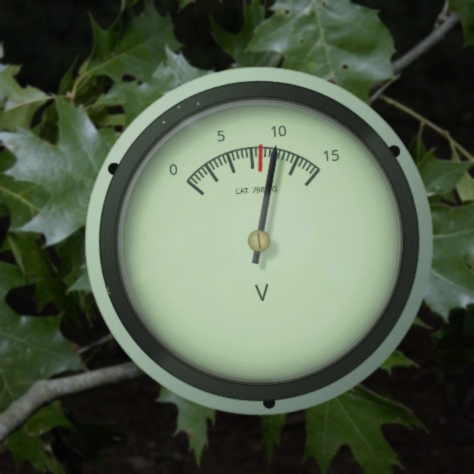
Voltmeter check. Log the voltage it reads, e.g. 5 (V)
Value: 10 (V)
